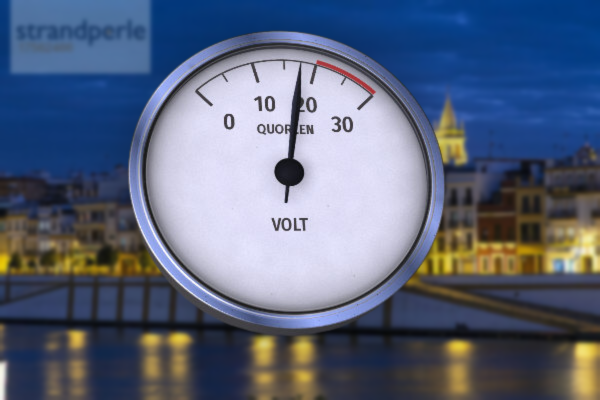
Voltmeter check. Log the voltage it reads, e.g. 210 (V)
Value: 17.5 (V)
